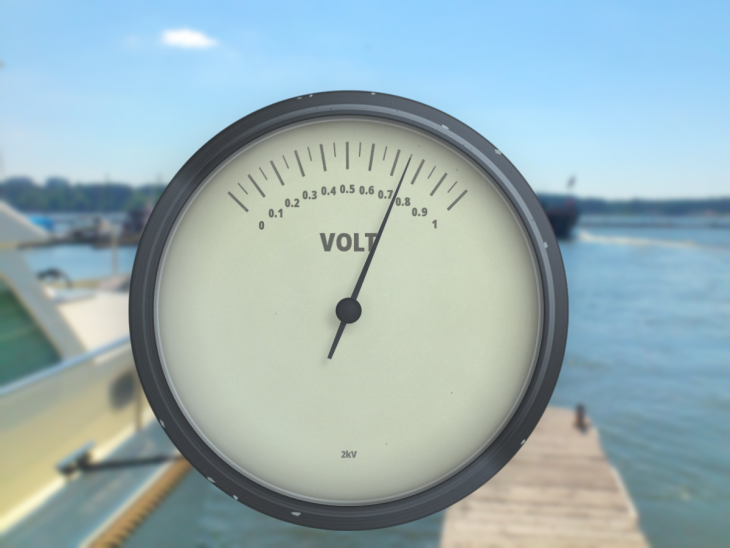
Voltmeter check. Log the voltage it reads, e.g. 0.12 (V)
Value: 0.75 (V)
